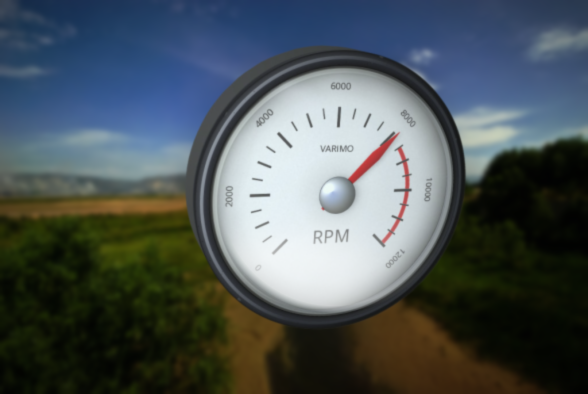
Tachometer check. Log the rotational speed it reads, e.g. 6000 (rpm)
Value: 8000 (rpm)
